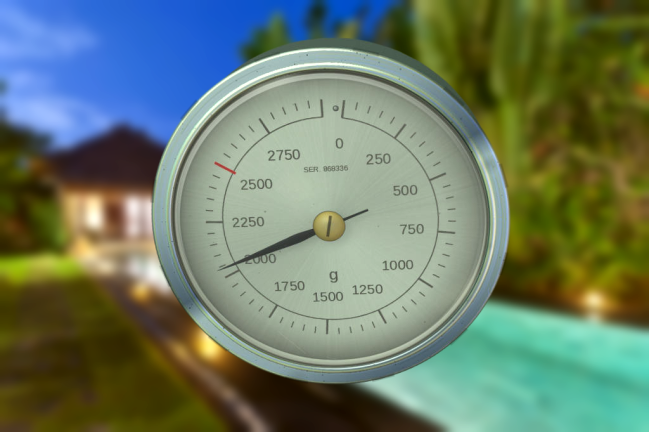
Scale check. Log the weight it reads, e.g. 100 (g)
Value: 2050 (g)
